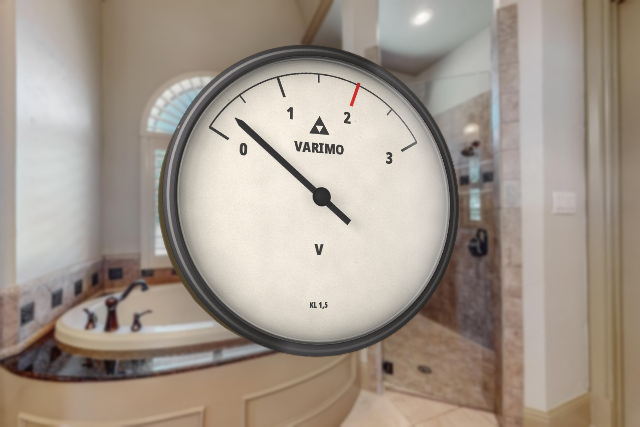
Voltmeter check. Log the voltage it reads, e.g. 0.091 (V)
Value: 0.25 (V)
